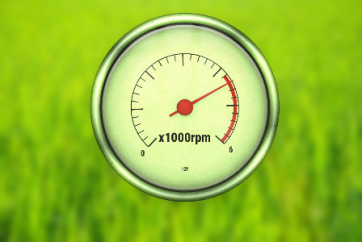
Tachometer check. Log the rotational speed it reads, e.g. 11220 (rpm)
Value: 4400 (rpm)
